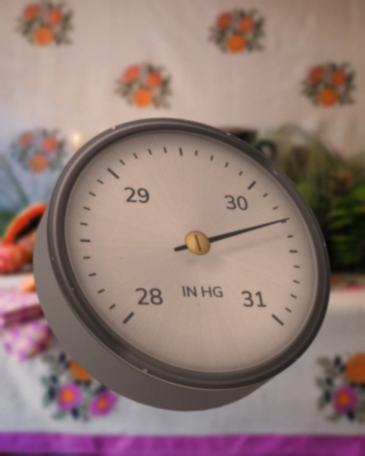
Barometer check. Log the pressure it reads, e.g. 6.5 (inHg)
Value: 30.3 (inHg)
